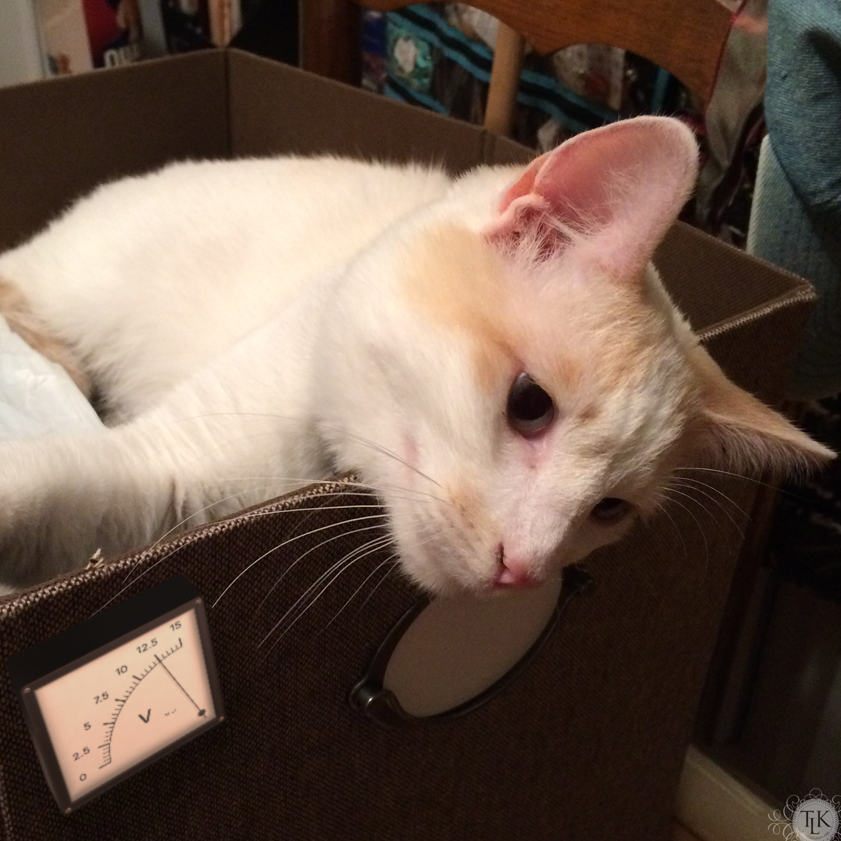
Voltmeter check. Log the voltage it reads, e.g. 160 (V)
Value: 12.5 (V)
